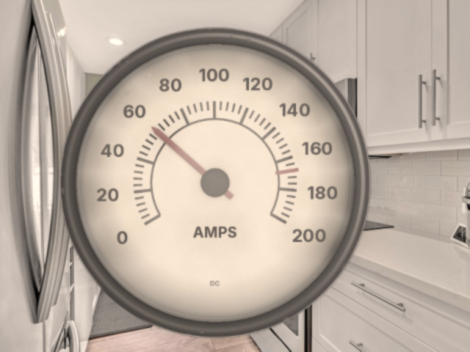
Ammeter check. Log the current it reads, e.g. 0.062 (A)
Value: 60 (A)
